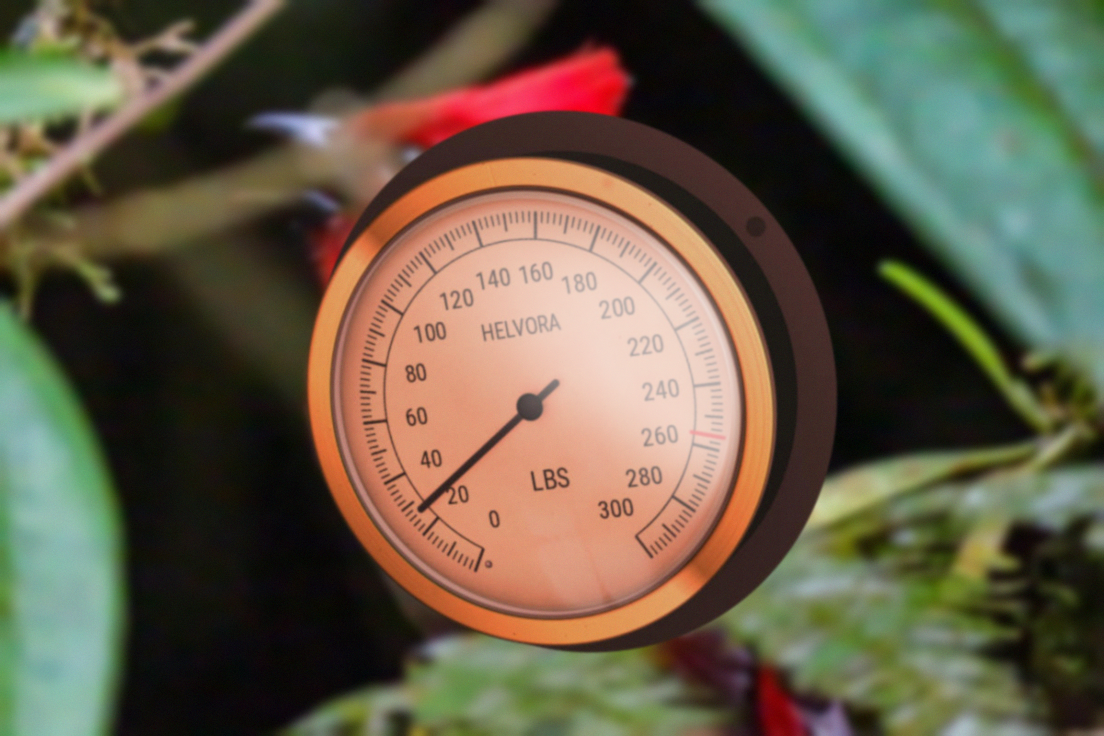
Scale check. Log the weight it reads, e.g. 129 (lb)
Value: 26 (lb)
